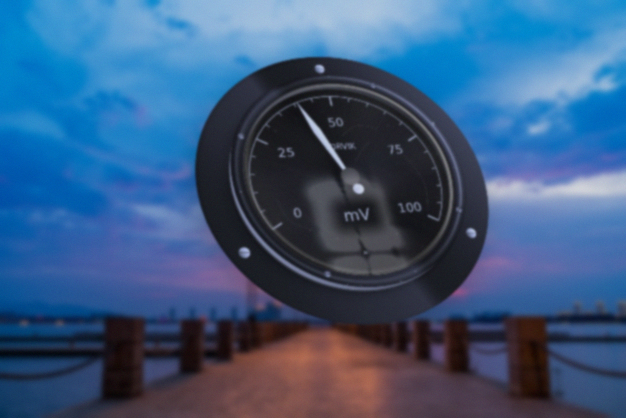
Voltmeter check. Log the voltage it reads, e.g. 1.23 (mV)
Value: 40 (mV)
